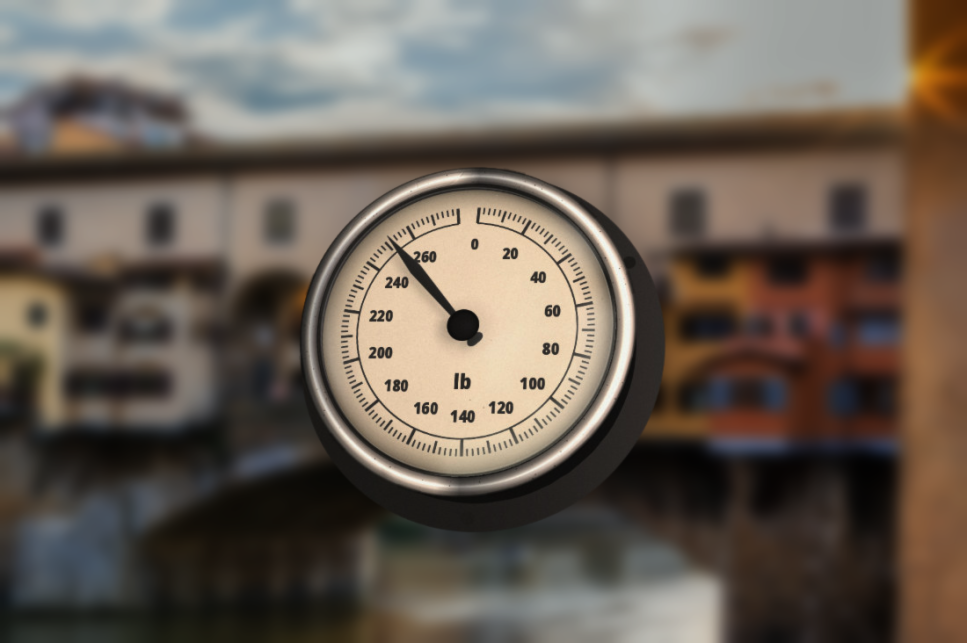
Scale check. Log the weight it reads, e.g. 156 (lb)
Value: 252 (lb)
